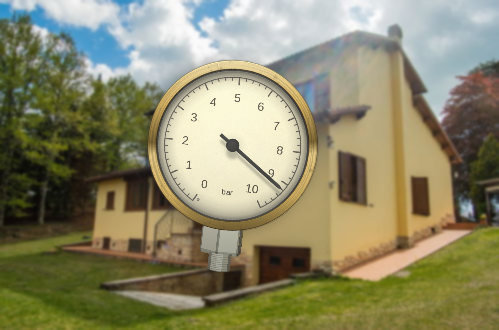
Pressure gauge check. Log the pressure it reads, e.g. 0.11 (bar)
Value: 9.2 (bar)
